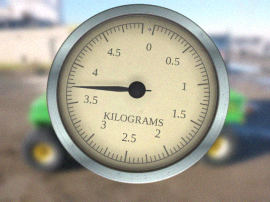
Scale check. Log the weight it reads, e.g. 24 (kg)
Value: 3.7 (kg)
